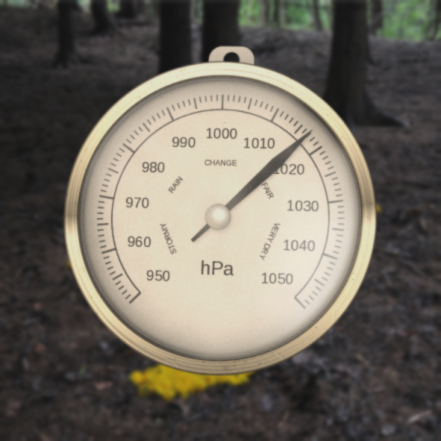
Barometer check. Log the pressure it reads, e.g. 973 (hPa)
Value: 1017 (hPa)
